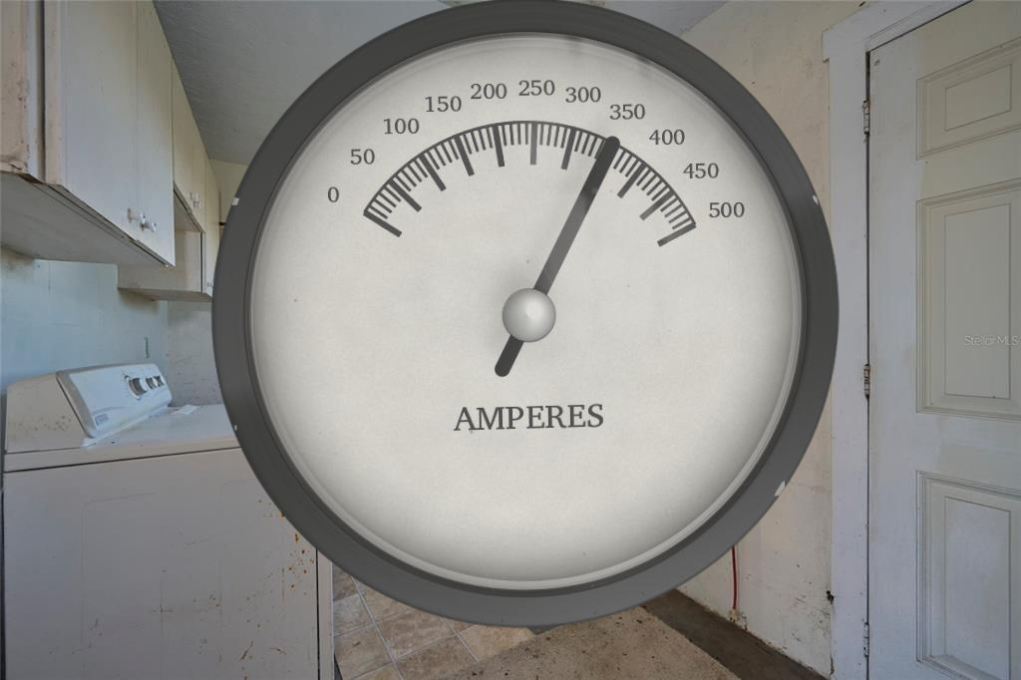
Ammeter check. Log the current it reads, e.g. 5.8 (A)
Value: 350 (A)
